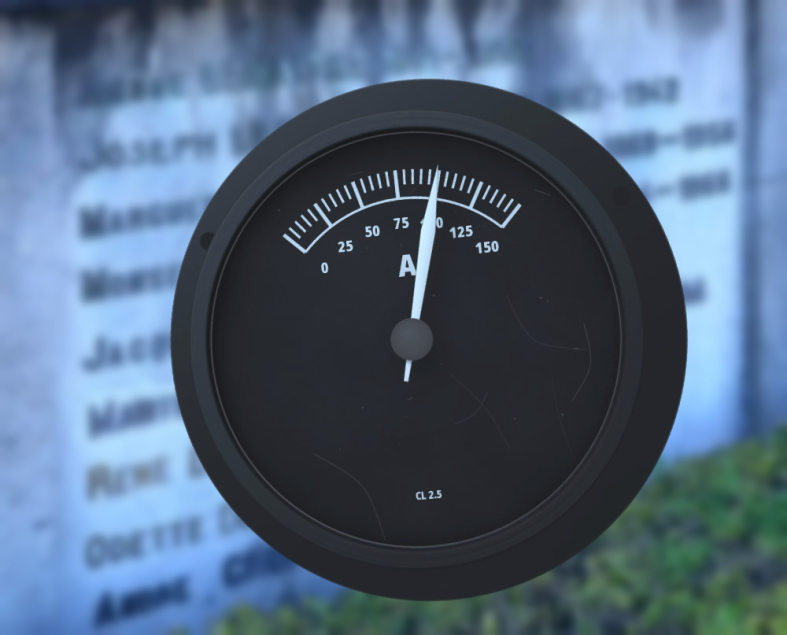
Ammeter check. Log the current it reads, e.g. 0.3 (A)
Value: 100 (A)
